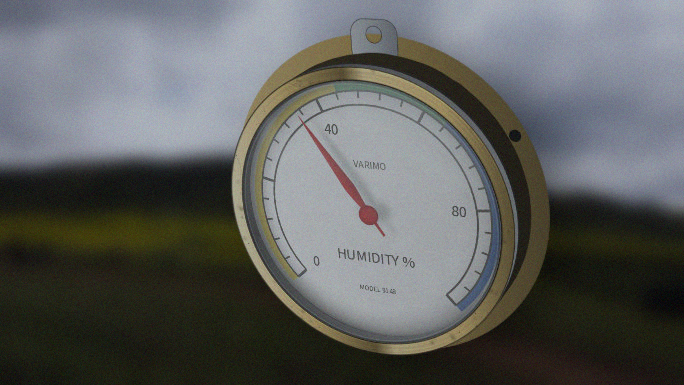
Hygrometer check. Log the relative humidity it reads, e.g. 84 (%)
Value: 36 (%)
